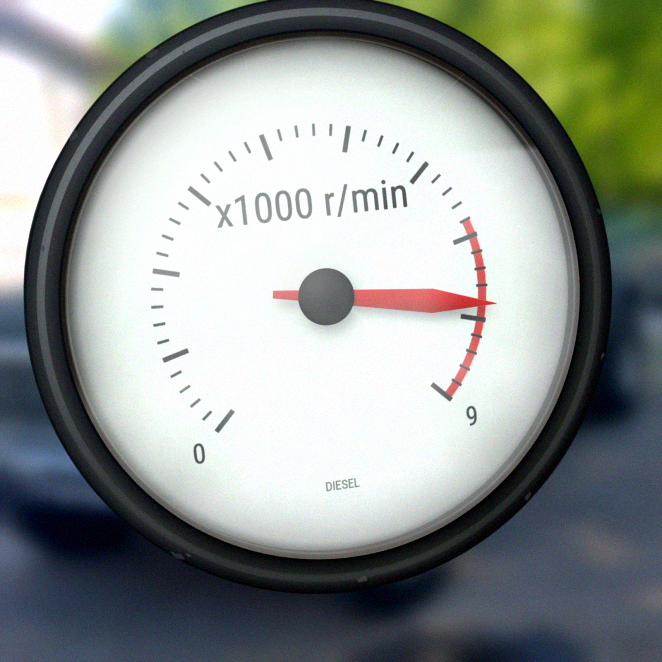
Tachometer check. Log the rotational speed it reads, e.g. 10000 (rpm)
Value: 7800 (rpm)
